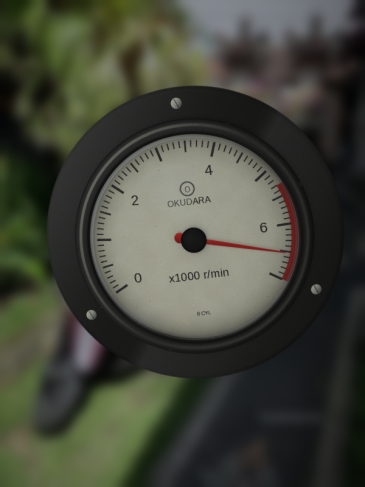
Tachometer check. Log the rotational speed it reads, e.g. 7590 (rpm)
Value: 6500 (rpm)
